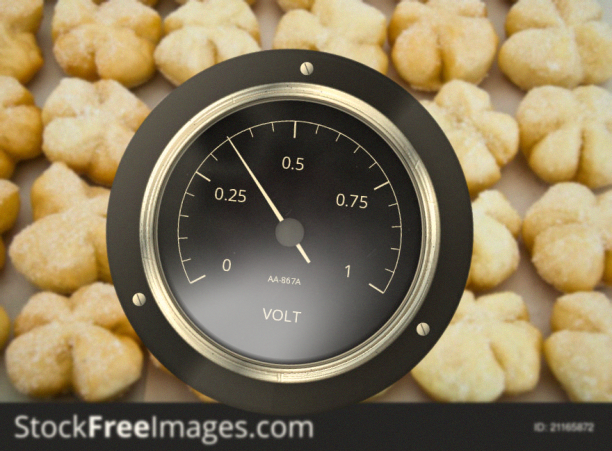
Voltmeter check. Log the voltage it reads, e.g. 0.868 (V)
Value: 0.35 (V)
